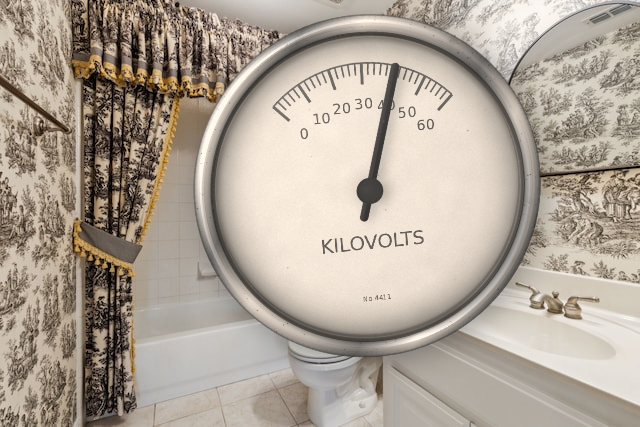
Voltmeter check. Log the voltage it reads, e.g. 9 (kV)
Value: 40 (kV)
